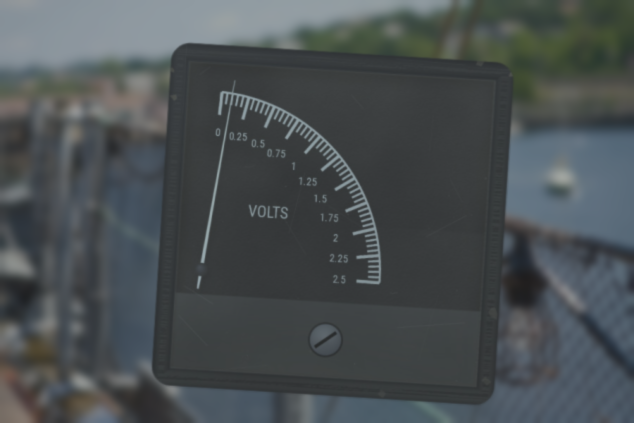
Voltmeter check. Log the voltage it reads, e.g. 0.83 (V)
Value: 0.1 (V)
